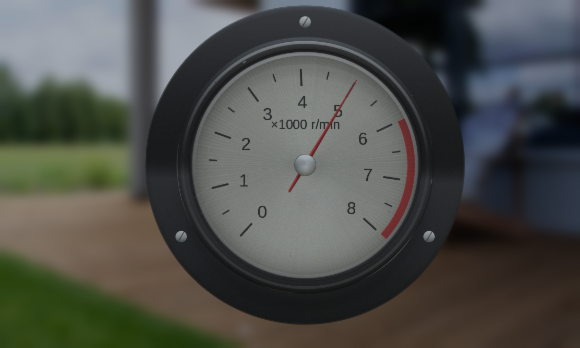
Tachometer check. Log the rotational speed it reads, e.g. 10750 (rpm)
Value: 5000 (rpm)
